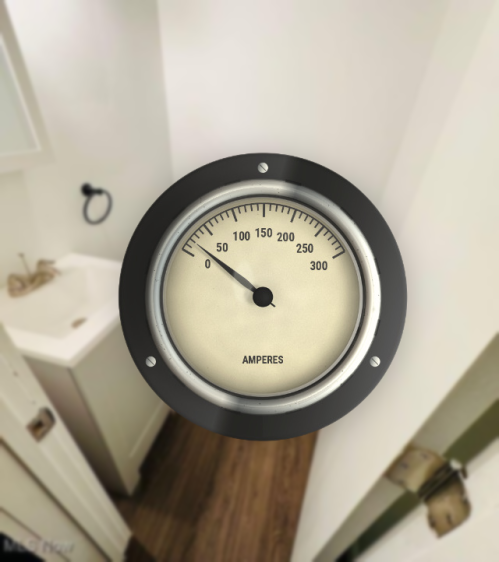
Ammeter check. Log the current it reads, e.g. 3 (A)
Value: 20 (A)
